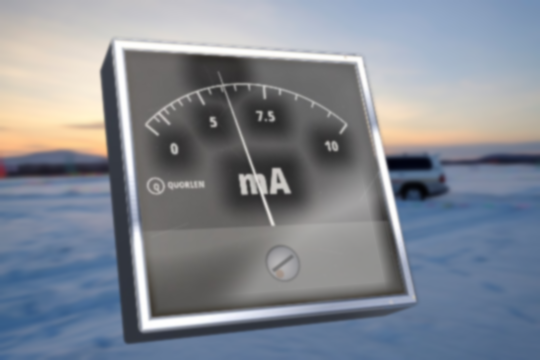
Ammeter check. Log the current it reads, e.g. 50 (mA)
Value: 6 (mA)
